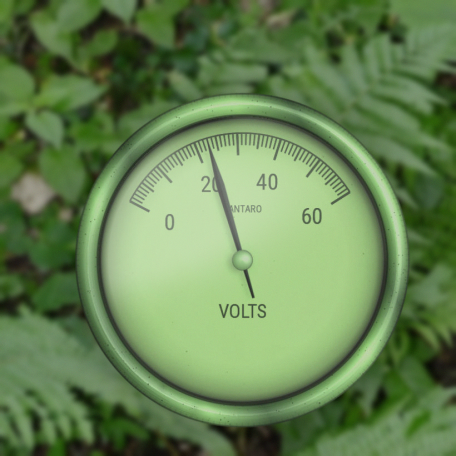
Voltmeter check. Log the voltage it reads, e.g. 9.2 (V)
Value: 23 (V)
